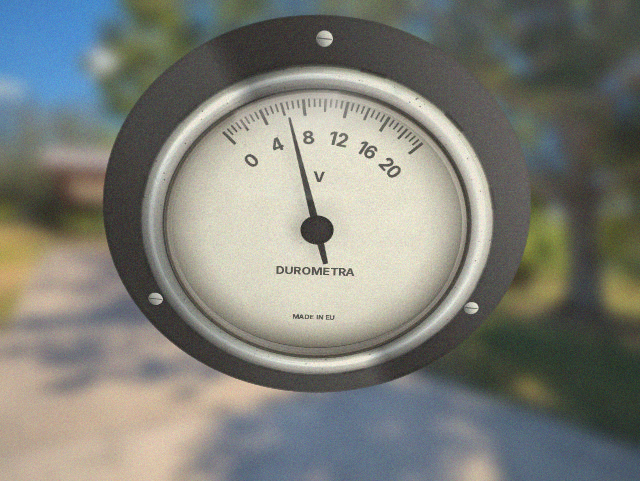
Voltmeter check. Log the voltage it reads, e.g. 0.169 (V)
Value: 6.5 (V)
